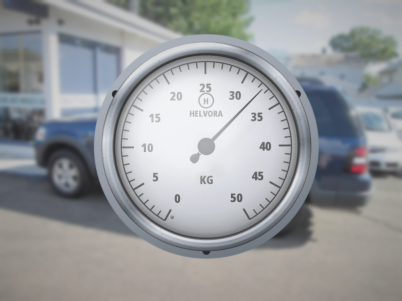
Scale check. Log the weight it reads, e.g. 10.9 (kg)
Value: 32.5 (kg)
